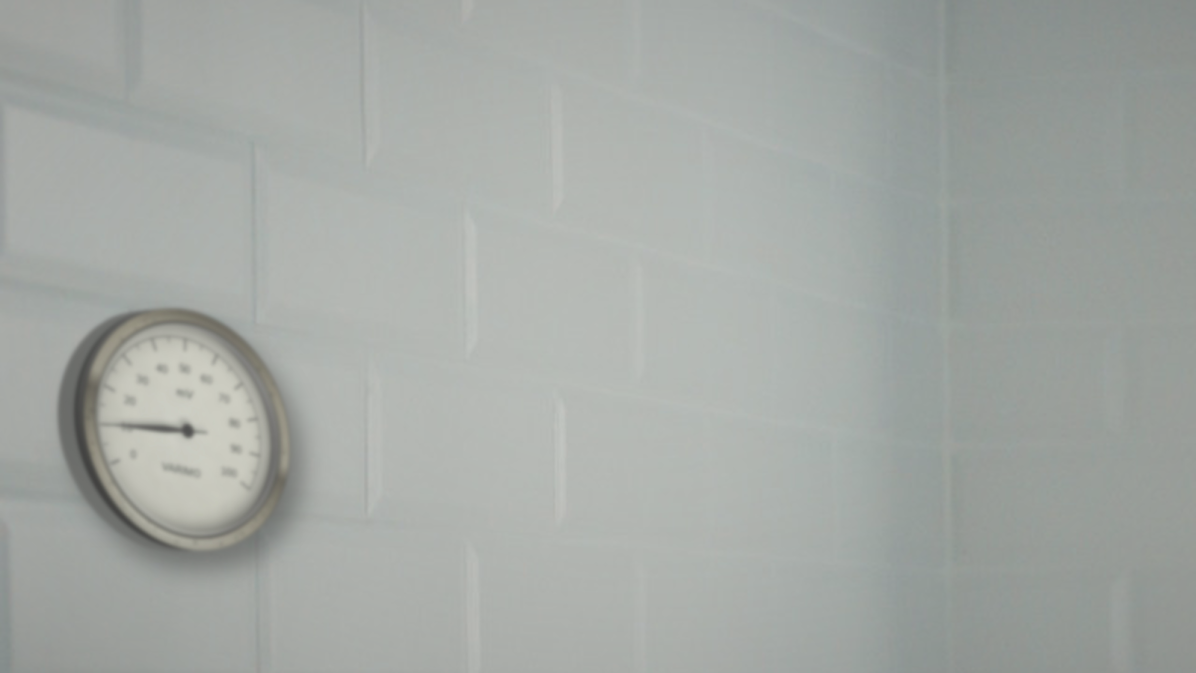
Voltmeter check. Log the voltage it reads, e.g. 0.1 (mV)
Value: 10 (mV)
